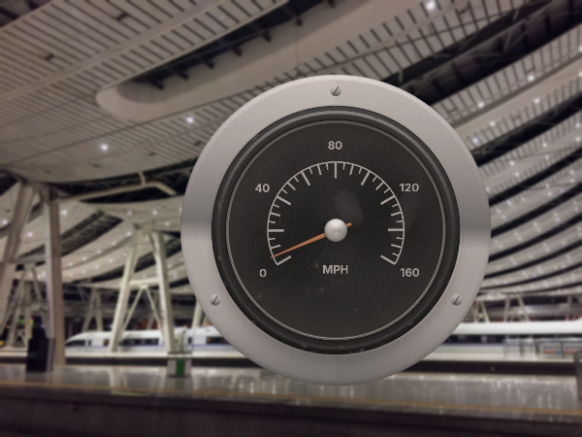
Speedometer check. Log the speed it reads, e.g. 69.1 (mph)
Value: 5 (mph)
